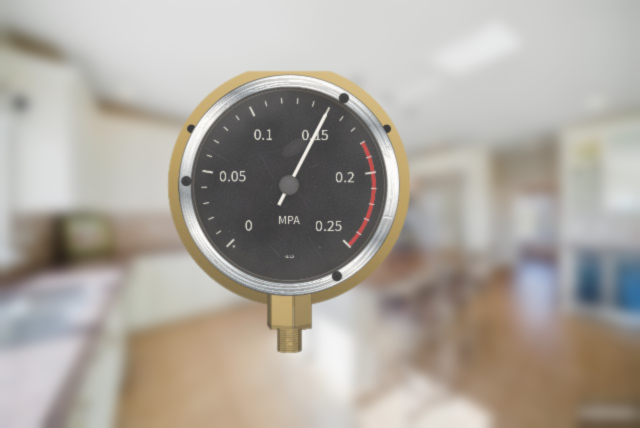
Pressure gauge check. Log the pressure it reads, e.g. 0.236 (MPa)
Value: 0.15 (MPa)
